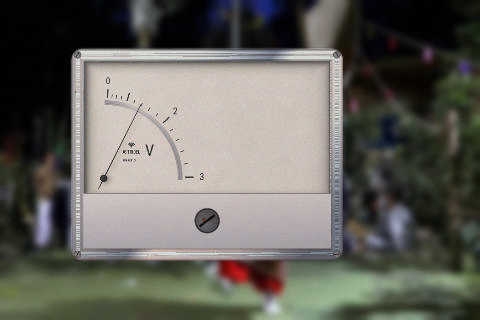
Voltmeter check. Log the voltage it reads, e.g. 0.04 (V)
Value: 1.4 (V)
